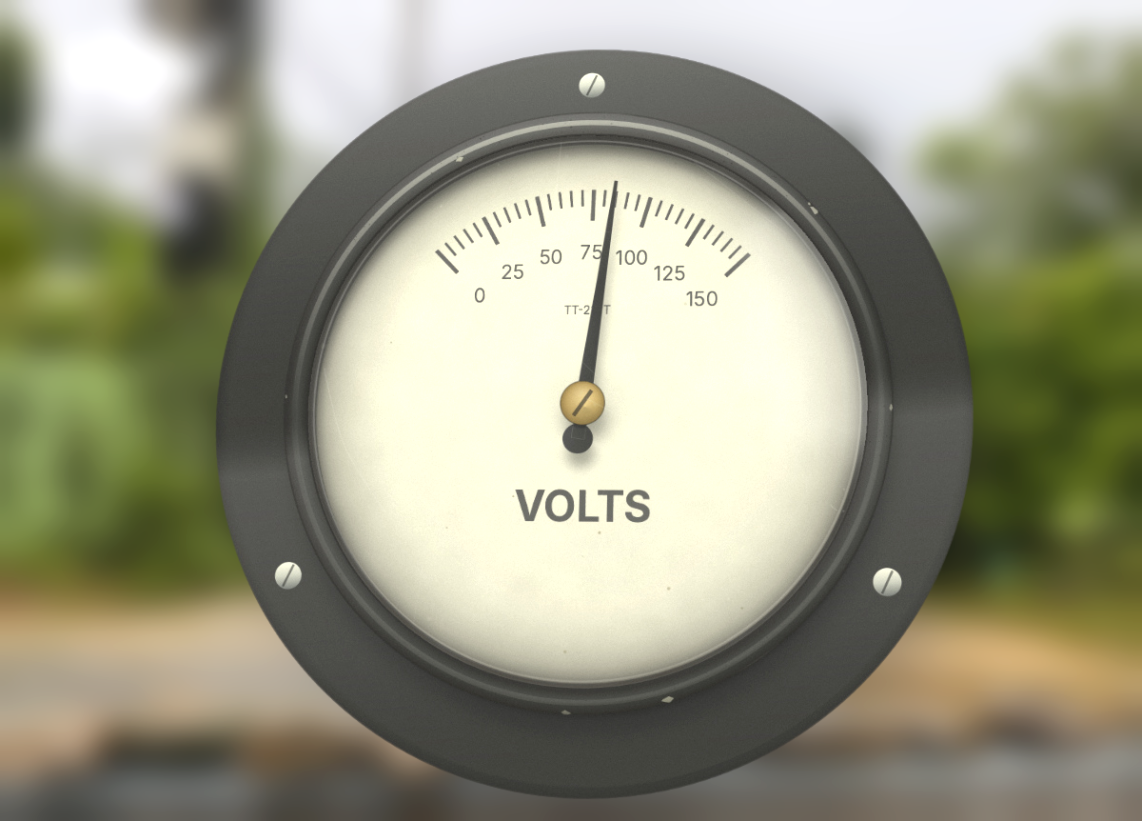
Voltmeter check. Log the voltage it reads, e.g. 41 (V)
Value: 85 (V)
